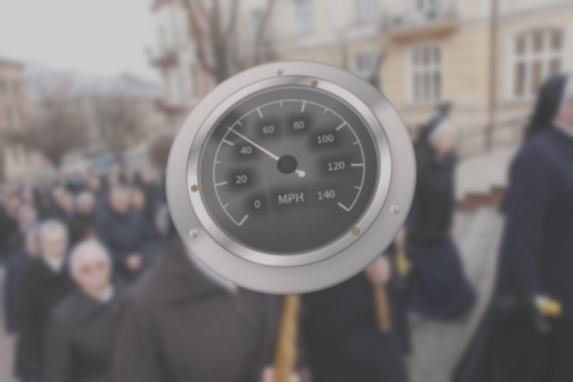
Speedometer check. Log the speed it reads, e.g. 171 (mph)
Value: 45 (mph)
